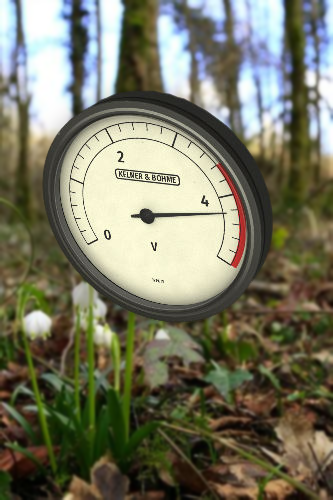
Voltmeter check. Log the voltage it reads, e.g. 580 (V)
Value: 4.2 (V)
